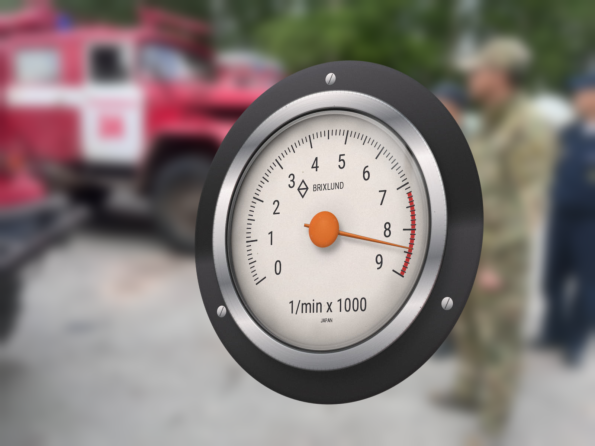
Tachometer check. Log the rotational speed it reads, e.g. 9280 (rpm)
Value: 8400 (rpm)
